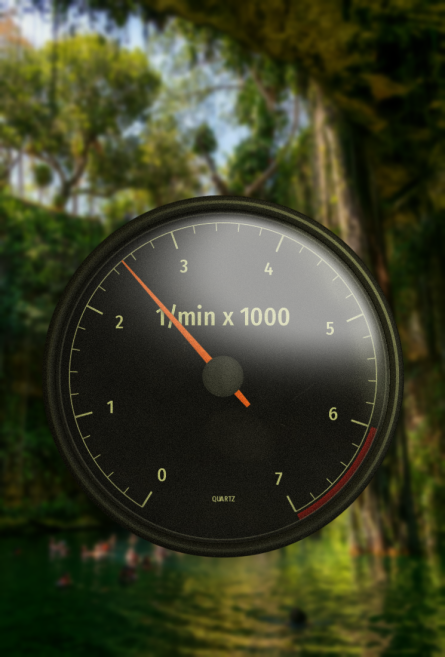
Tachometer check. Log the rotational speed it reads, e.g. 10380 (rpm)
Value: 2500 (rpm)
